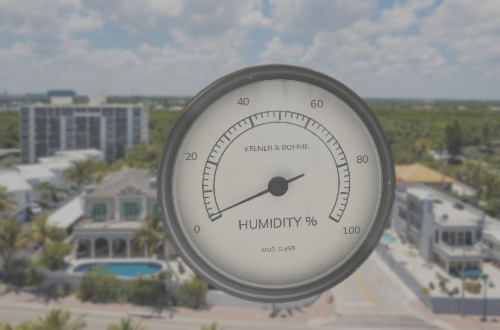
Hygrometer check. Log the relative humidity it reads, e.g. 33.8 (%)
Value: 2 (%)
